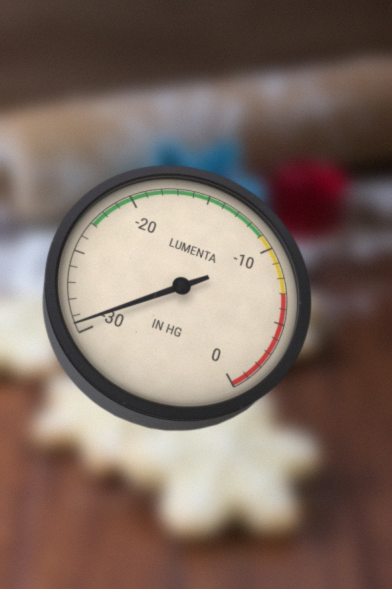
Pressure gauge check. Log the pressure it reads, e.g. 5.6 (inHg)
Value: -29.5 (inHg)
